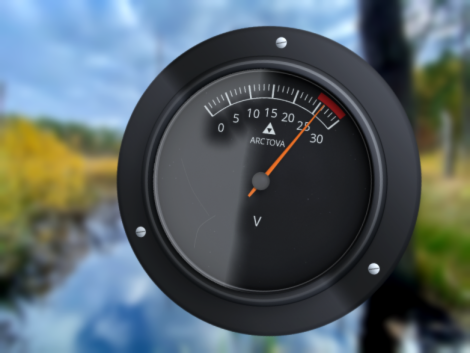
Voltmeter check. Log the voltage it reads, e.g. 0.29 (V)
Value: 26 (V)
